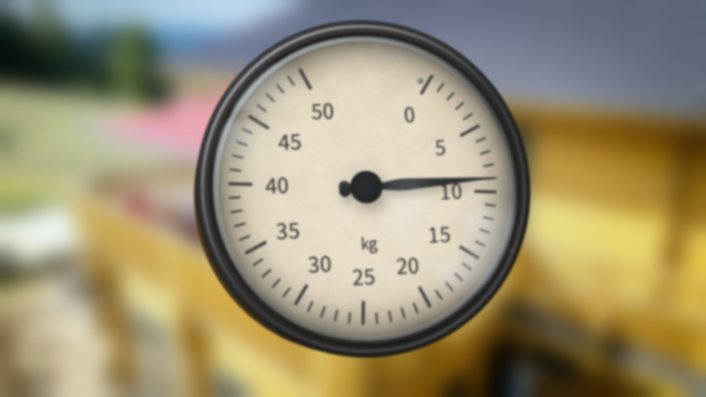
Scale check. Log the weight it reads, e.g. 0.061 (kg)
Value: 9 (kg)
